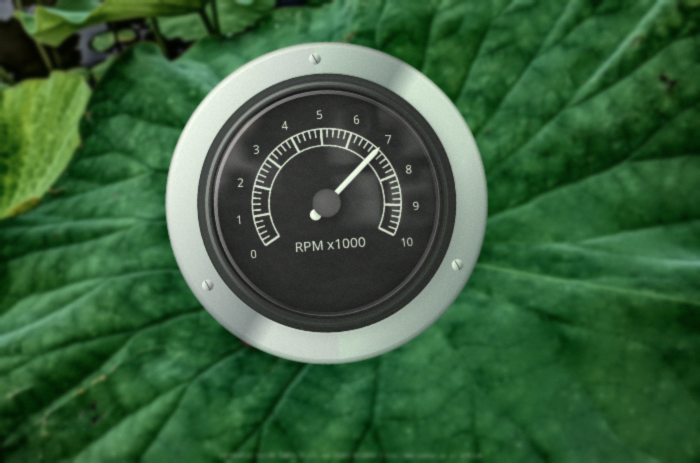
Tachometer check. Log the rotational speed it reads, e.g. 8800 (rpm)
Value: 7000 (rpm)
